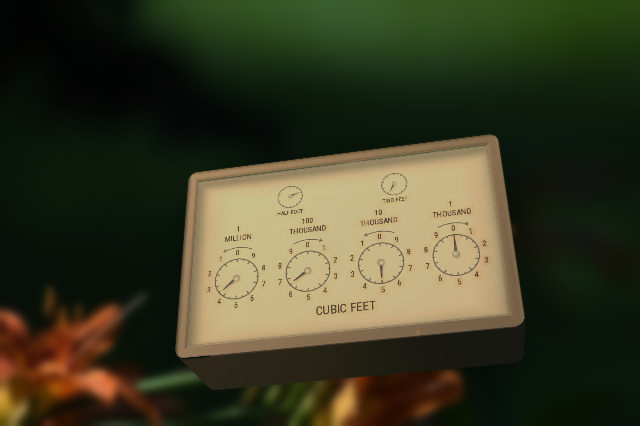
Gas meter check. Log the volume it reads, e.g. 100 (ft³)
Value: 365000 (ft³)
